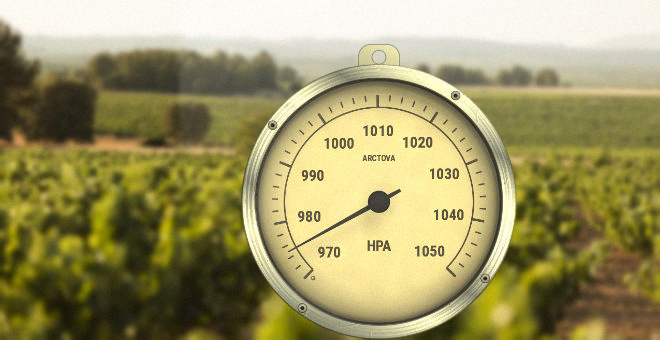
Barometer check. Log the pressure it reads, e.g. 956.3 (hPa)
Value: 975 (hPa)
